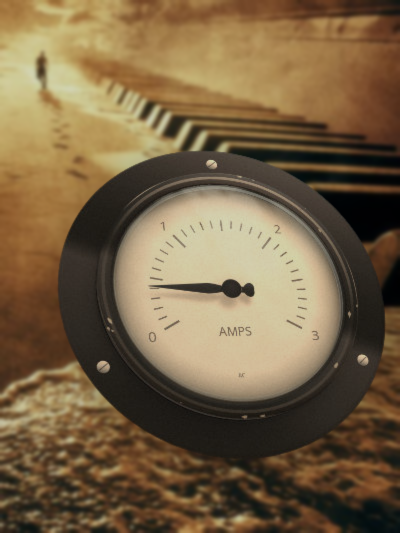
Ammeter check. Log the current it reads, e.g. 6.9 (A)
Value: 0.4 (A)
